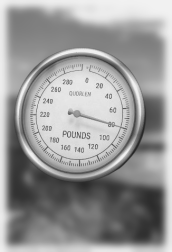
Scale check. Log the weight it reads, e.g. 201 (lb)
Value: 80 (lb)
